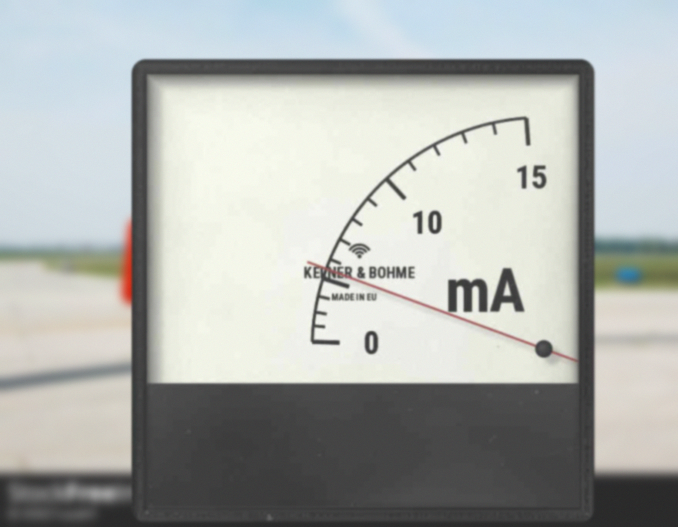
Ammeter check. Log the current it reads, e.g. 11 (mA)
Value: 5.5 (mA)
